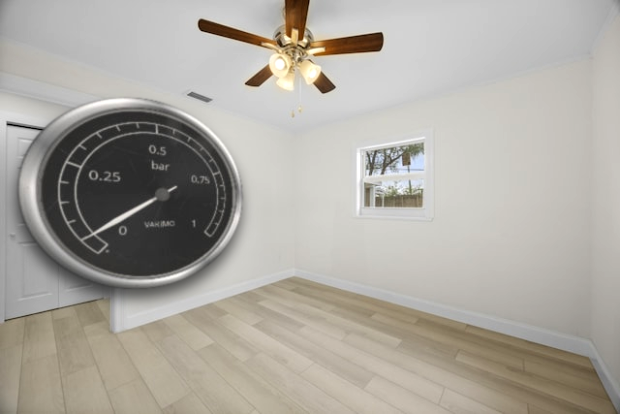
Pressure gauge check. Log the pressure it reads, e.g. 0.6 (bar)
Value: 0.05 (bar)
